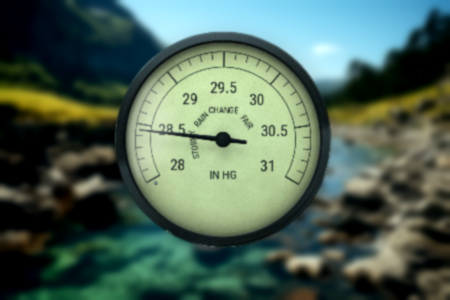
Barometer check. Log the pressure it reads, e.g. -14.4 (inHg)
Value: 28.45 (inHg)
